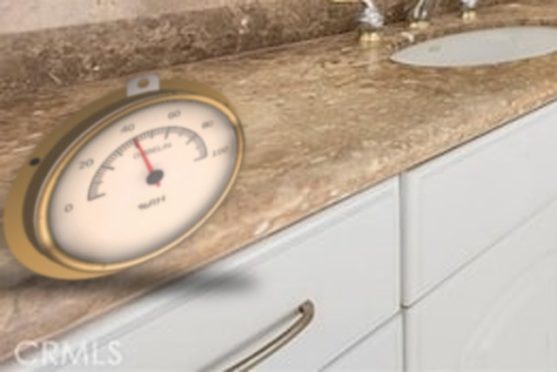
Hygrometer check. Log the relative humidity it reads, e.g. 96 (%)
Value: 40 (%)
